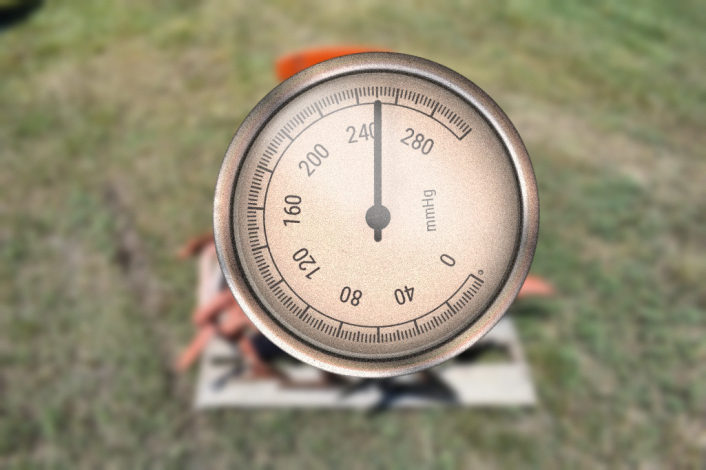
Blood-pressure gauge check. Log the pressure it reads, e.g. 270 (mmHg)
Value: 250 (mmHg)
